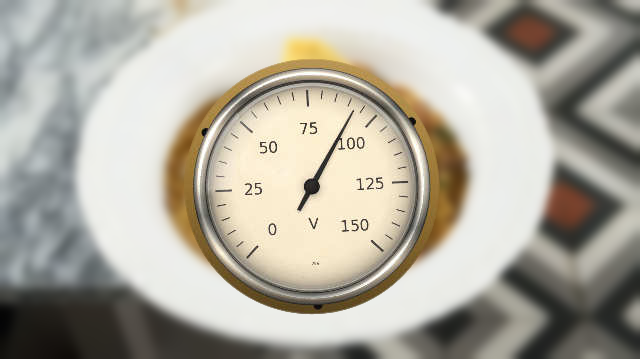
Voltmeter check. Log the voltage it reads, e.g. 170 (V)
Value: 92.5 (V)
